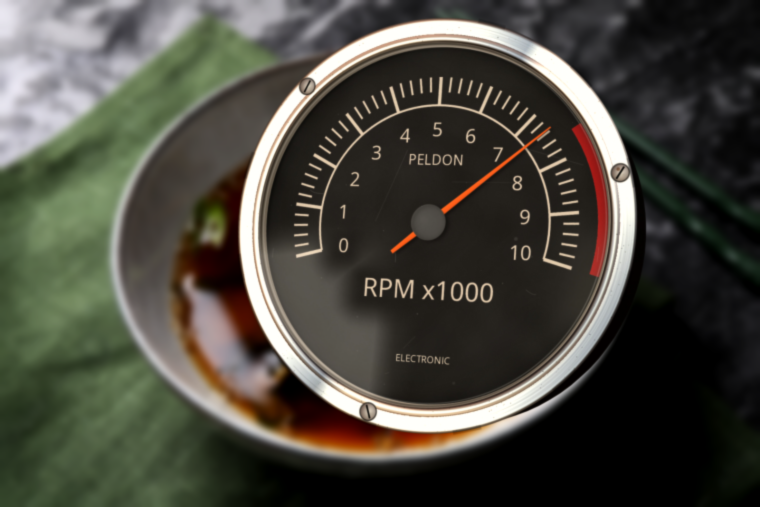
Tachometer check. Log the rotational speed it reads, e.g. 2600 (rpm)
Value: 7400 (rpm)
